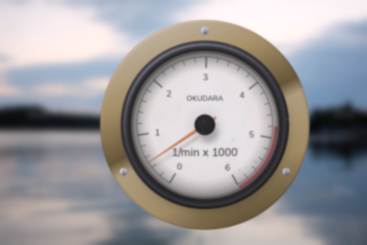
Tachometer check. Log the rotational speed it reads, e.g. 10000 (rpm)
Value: 500 (rpm)
